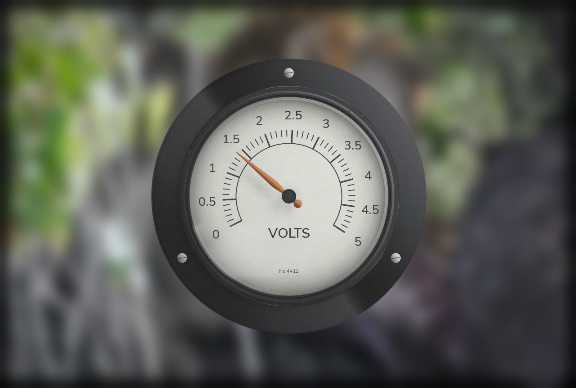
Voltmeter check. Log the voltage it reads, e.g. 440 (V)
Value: 1.4 (V)
